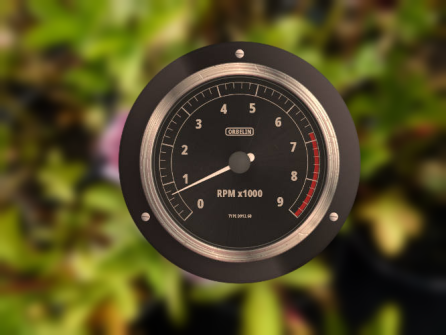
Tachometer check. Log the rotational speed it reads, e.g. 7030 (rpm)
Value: 700 (rpm)
